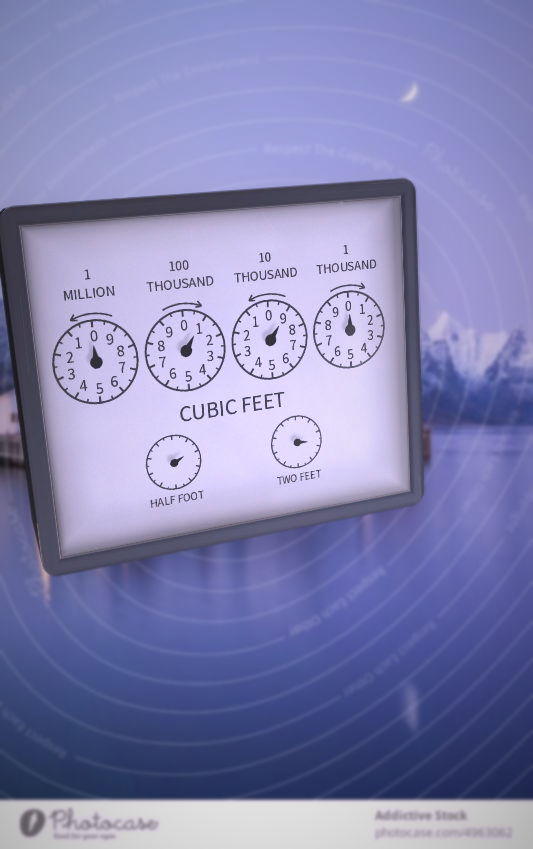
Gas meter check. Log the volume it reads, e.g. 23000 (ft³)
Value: 9000 (ft³)
